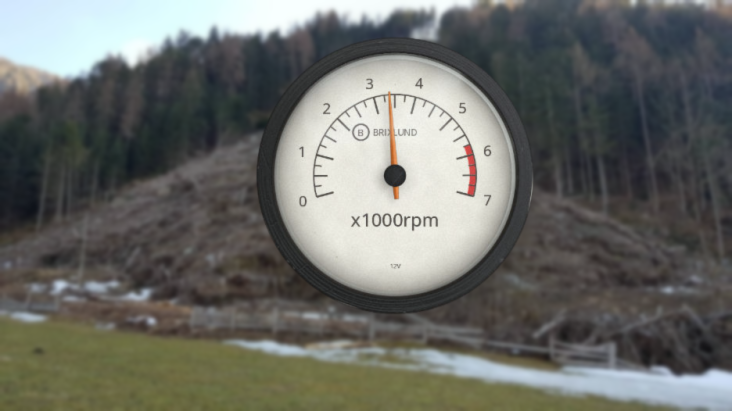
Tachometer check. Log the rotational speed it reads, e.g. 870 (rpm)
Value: 3375 (rpm)
